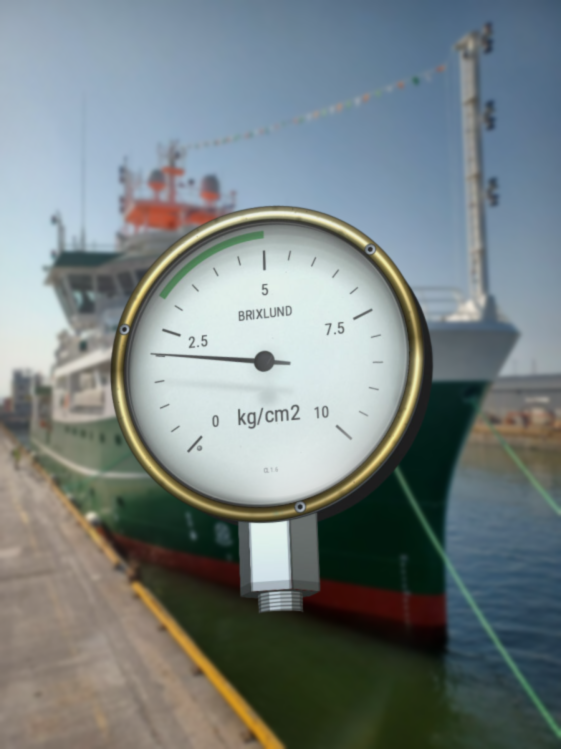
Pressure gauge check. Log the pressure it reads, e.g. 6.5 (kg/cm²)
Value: 2 (kg/cm²)
